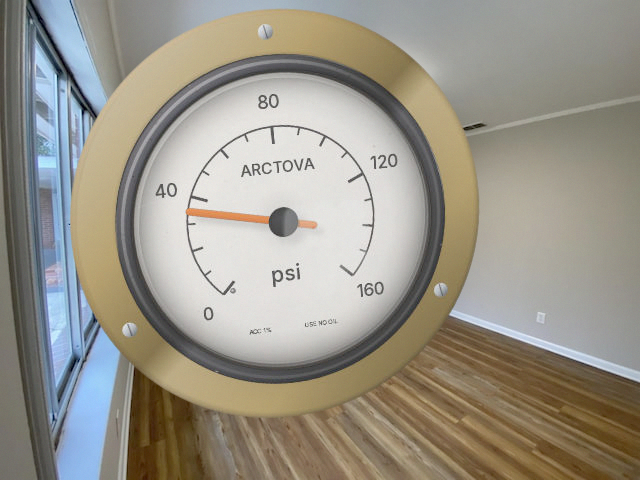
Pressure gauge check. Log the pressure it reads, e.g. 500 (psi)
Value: 35 (psi)
